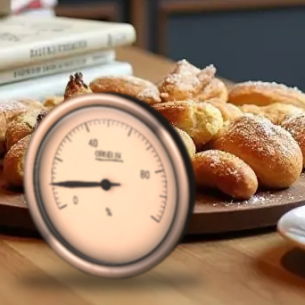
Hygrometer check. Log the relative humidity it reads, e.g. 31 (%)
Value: 10 (%)
